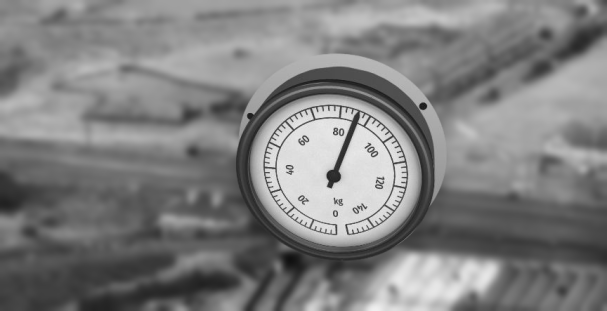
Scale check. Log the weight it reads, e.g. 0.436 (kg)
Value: 86 (kg)
